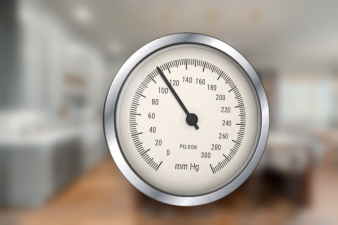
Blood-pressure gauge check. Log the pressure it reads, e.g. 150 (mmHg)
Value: 110 (mmHg)
